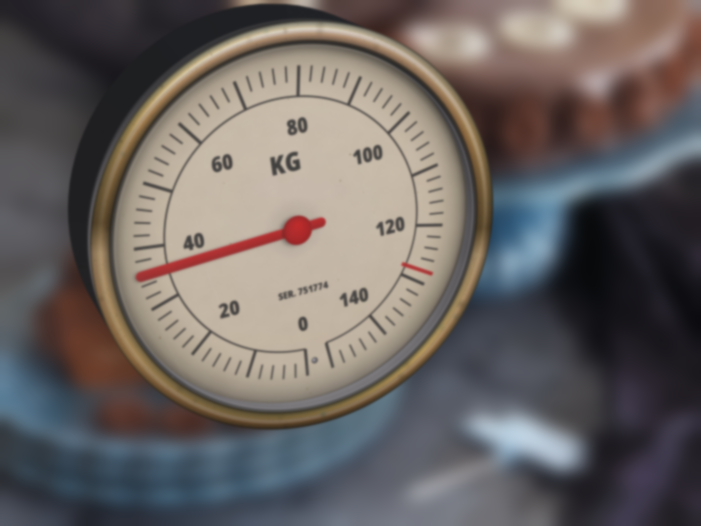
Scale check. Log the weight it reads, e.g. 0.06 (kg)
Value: 36 (kg)
